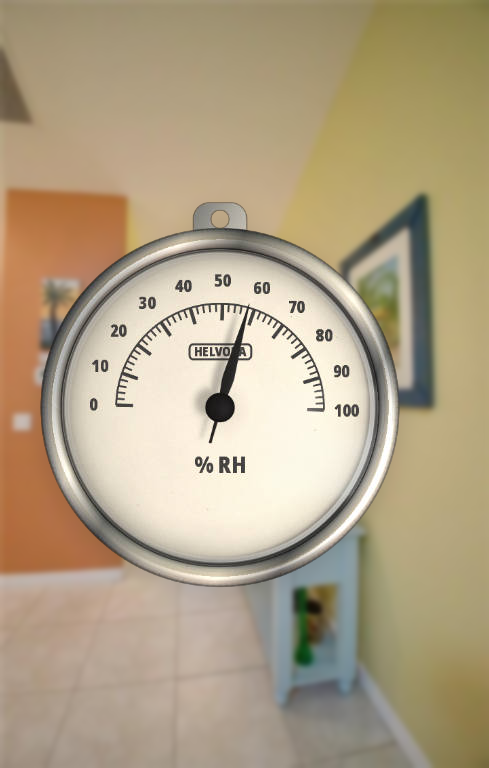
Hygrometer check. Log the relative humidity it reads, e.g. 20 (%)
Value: 58 (%)
